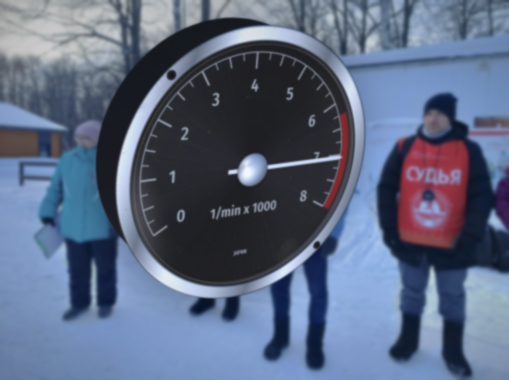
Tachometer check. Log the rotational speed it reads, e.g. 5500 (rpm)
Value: 7000 (rpm)
